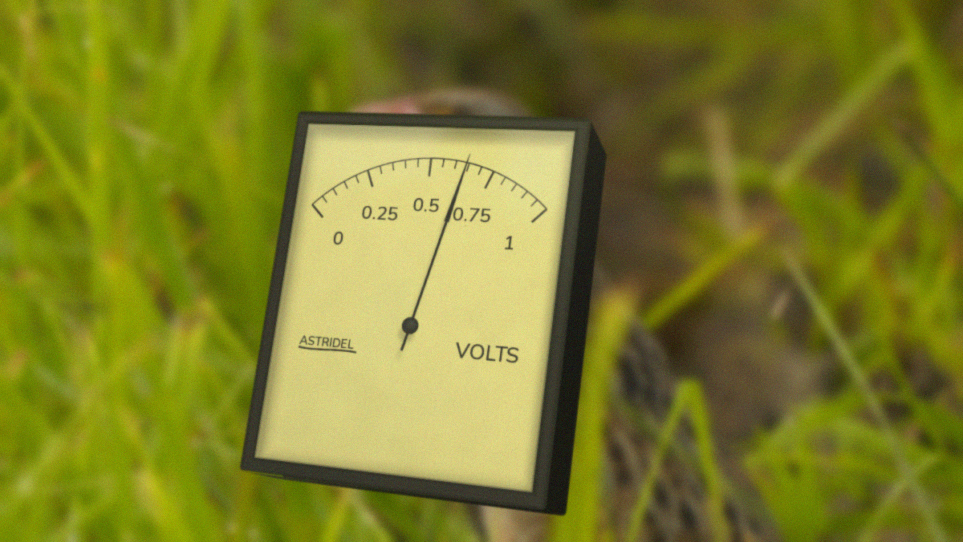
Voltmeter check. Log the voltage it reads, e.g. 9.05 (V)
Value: 0.65 (V)
